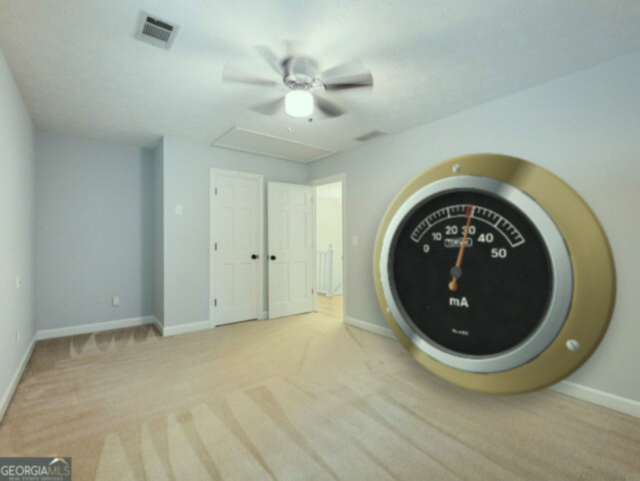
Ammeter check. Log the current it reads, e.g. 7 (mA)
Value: 30 (mA)
